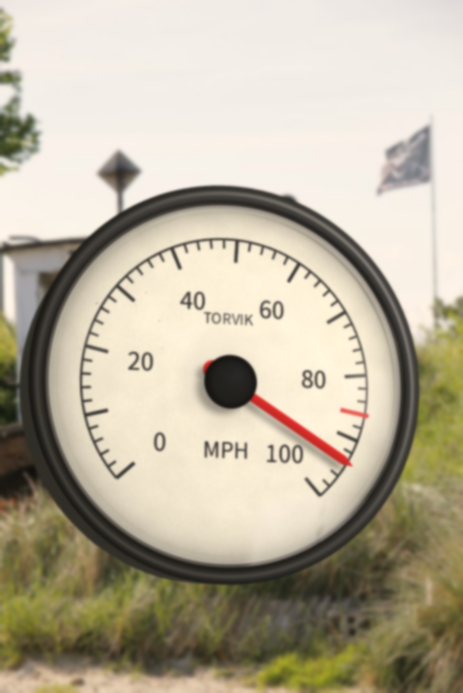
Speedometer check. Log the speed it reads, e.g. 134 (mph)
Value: 94 (mph)
